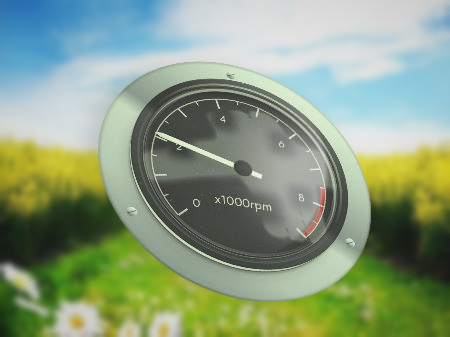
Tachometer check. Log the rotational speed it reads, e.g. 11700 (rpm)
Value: 2000 (rpm)
